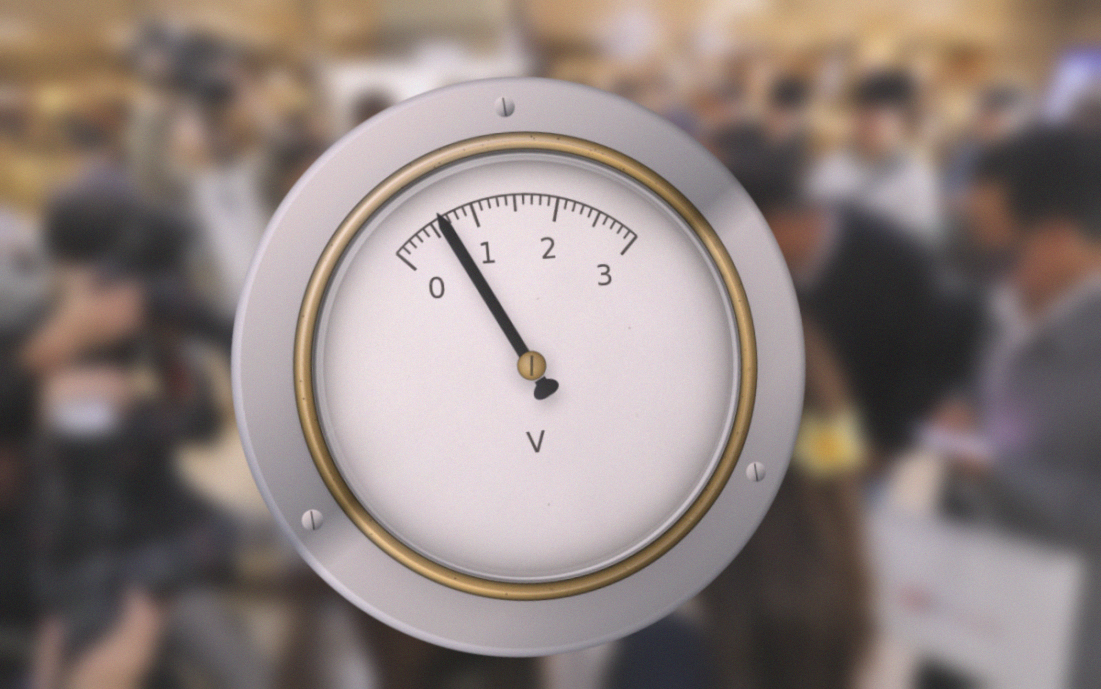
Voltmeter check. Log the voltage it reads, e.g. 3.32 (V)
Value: 0.6 (V)
